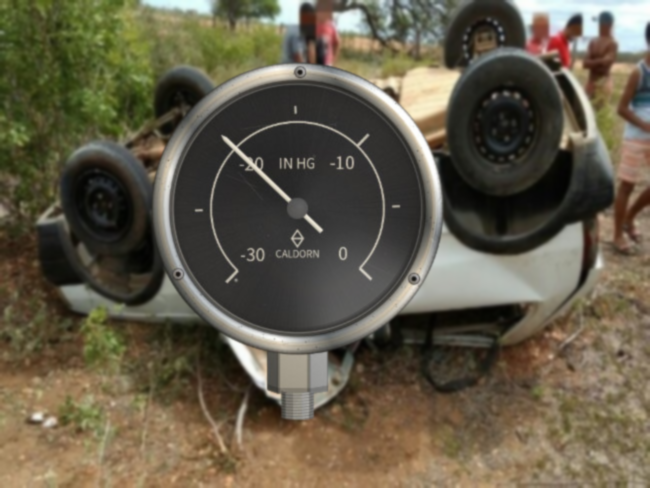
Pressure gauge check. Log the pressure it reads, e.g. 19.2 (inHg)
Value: -20 (inHg)
